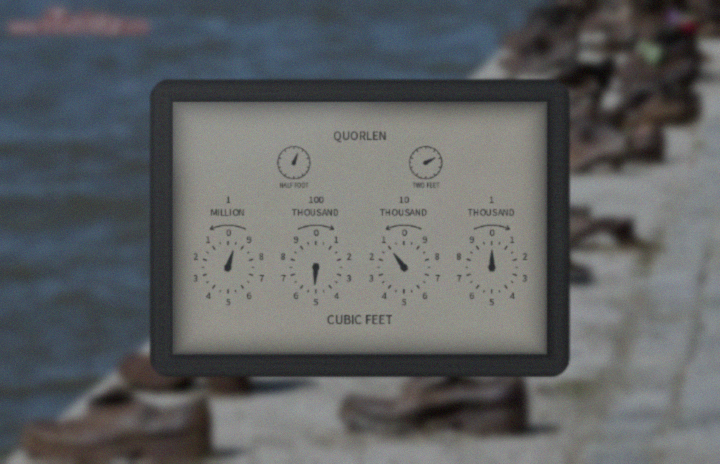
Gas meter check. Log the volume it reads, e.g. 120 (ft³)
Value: 951000 (ft³)
